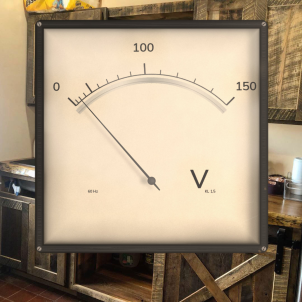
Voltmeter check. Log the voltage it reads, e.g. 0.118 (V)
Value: 30 (V)
